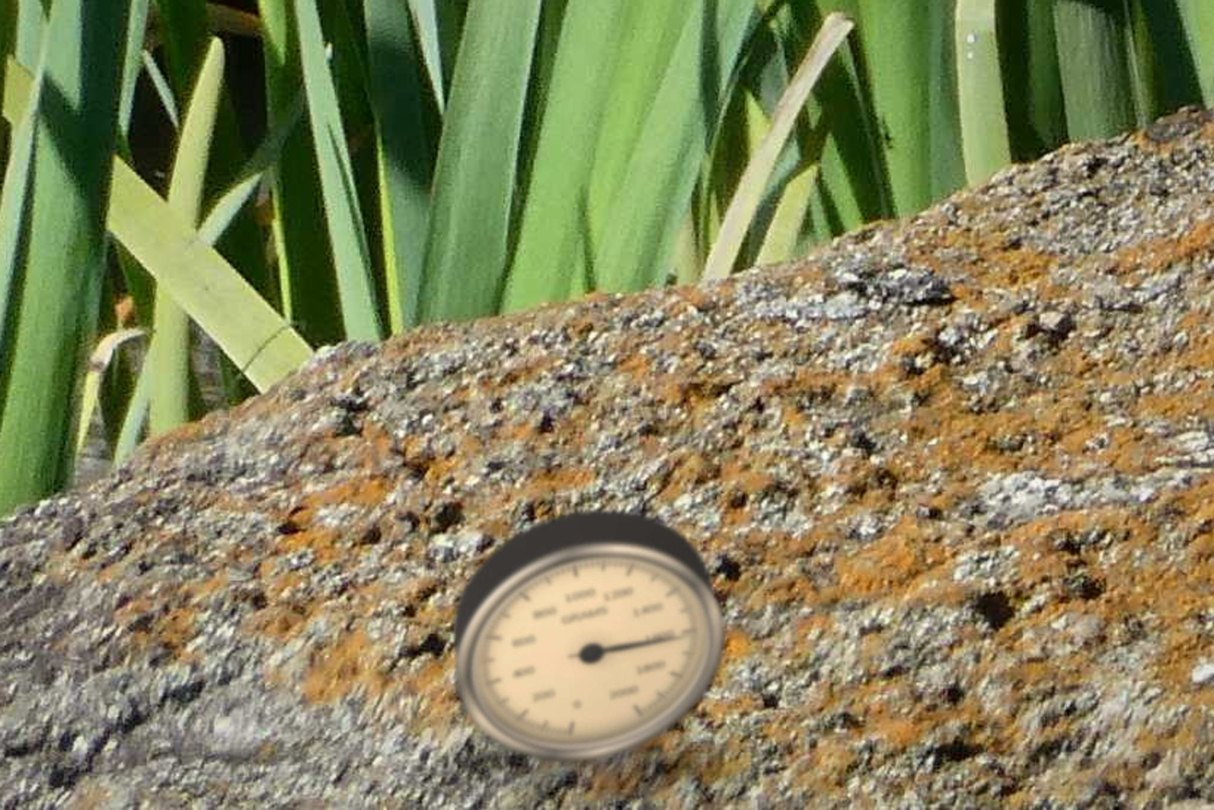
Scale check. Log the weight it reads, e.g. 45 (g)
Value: 1600 (g)
